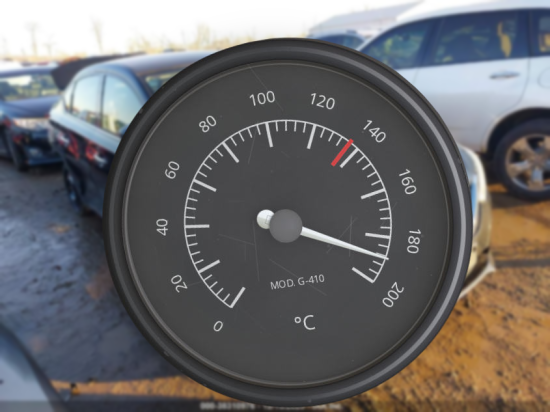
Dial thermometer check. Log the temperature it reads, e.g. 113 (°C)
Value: 188 (°C)
